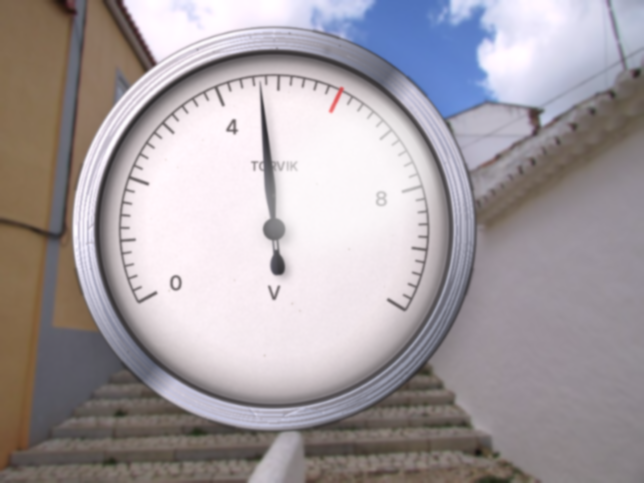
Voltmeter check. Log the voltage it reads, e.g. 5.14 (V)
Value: 4.7 (V)
